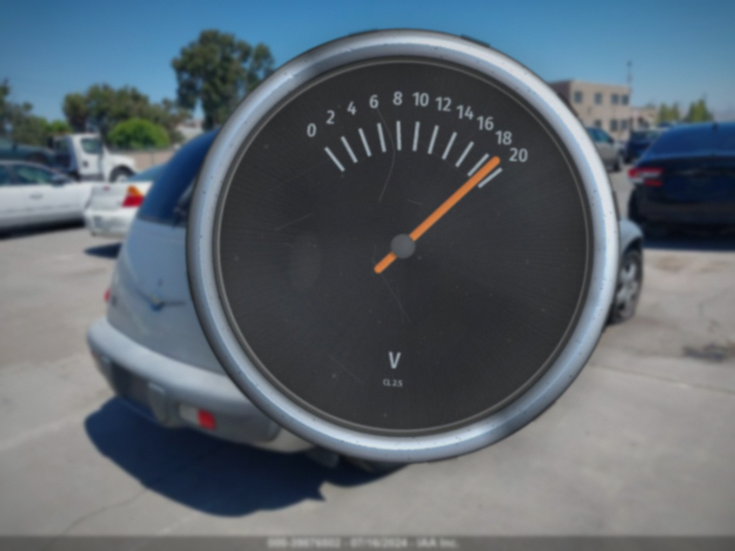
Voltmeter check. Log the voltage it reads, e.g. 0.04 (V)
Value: 19 (V)
